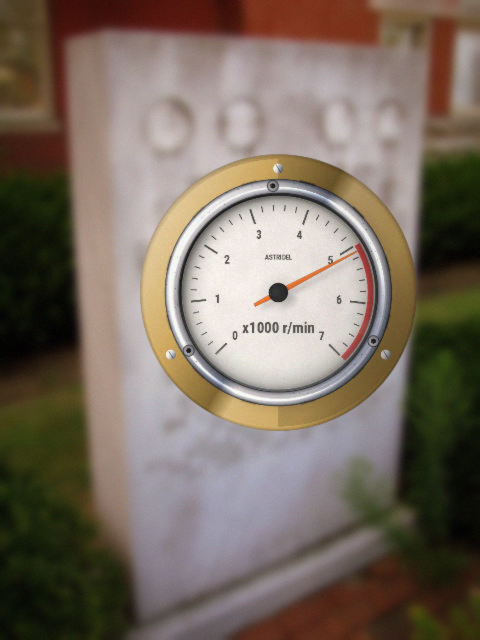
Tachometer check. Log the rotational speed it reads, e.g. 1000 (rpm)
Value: 5100 (rpm)
